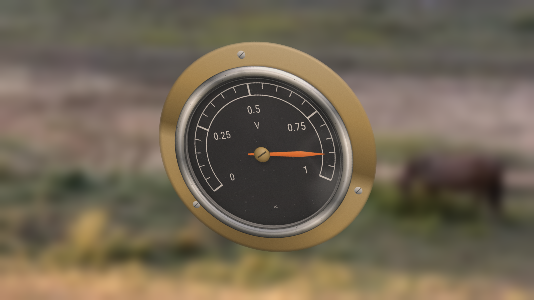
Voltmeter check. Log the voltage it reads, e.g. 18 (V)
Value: 0.9 (V)
